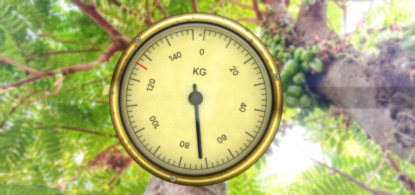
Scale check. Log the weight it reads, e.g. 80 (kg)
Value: 72 (kg)
